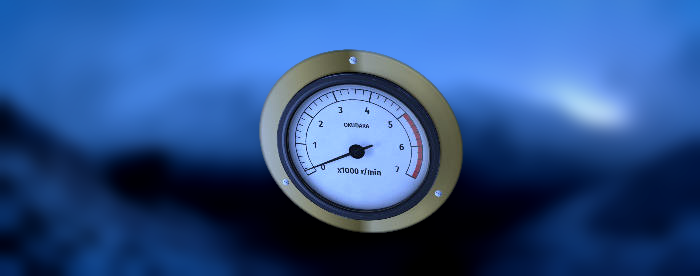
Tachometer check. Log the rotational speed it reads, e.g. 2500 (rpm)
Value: 200 (rpm)
